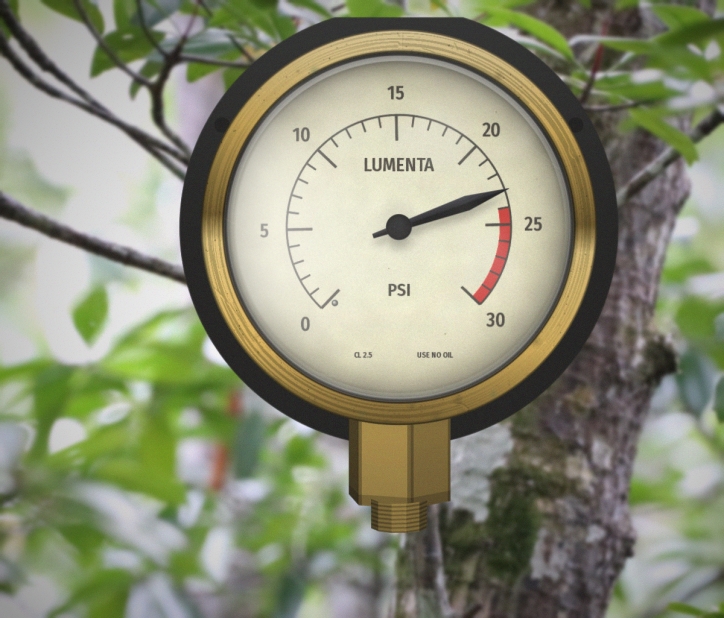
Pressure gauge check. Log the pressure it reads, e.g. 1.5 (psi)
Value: 23 (psi)
